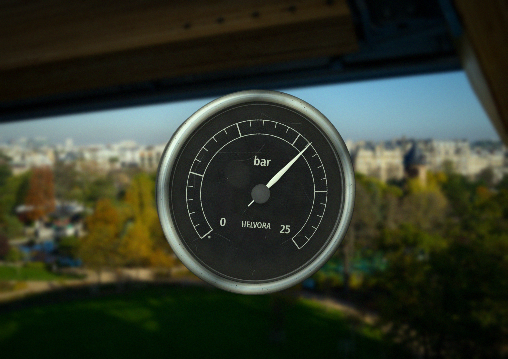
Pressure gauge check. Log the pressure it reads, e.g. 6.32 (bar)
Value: 16 (bar)
